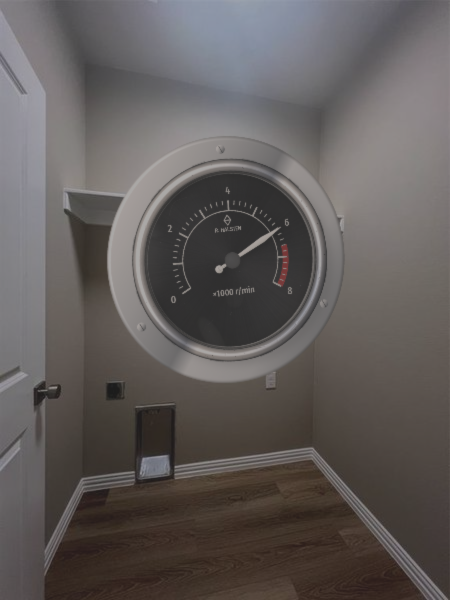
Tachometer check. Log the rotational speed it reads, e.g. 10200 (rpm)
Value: 6000 (rpm)
